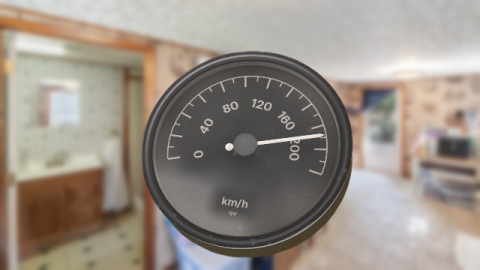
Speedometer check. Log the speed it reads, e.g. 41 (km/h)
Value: 190 (km/h)
